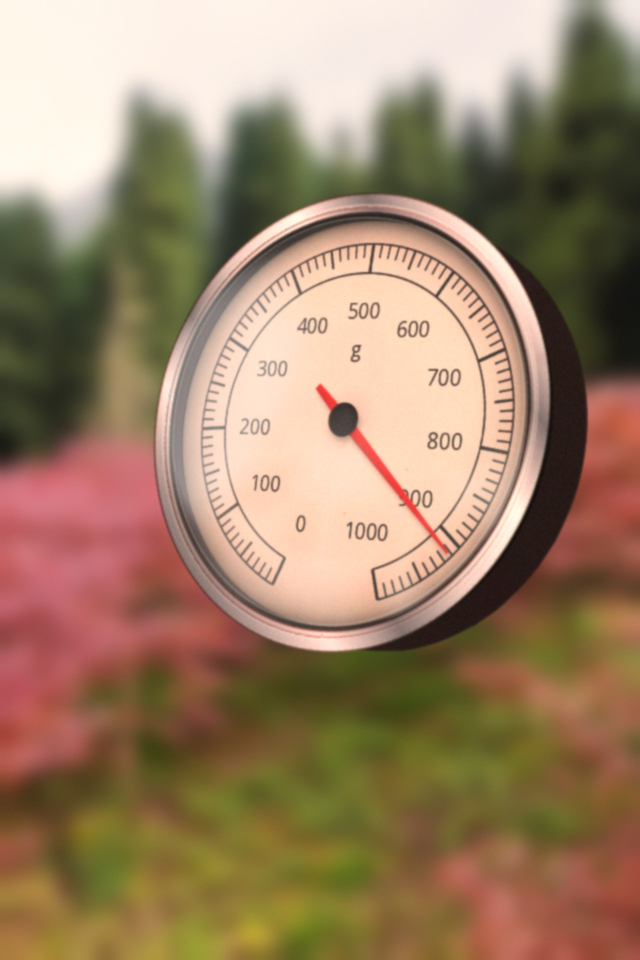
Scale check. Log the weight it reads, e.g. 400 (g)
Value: 910 (g)
